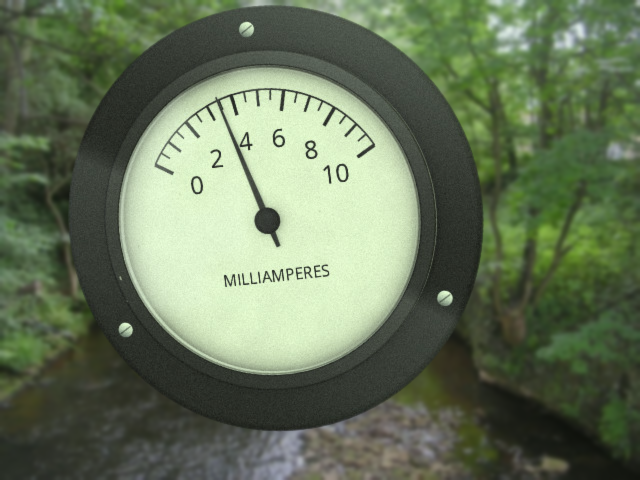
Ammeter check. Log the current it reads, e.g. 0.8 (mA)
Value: 3.5 (mA)
